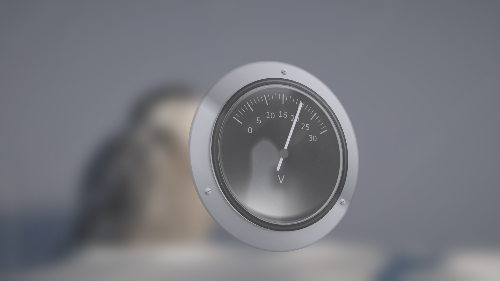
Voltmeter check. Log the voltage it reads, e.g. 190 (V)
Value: 20 (V)
